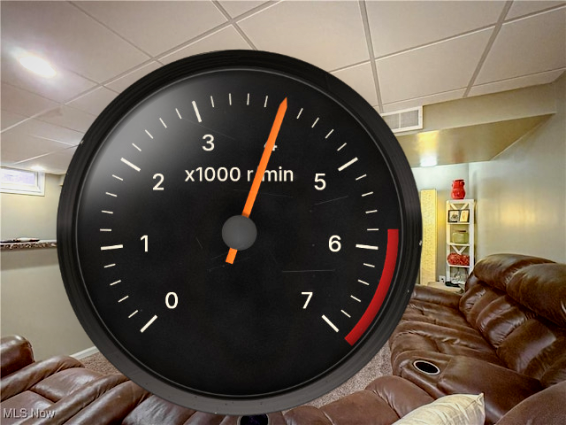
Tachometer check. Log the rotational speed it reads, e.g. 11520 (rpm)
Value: 4000 (rpm)
